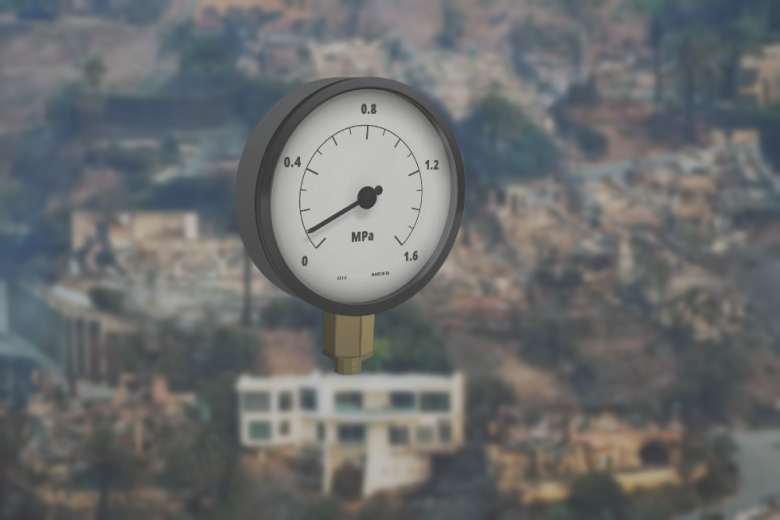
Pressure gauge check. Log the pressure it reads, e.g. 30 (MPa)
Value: 0.1 (MPa)
